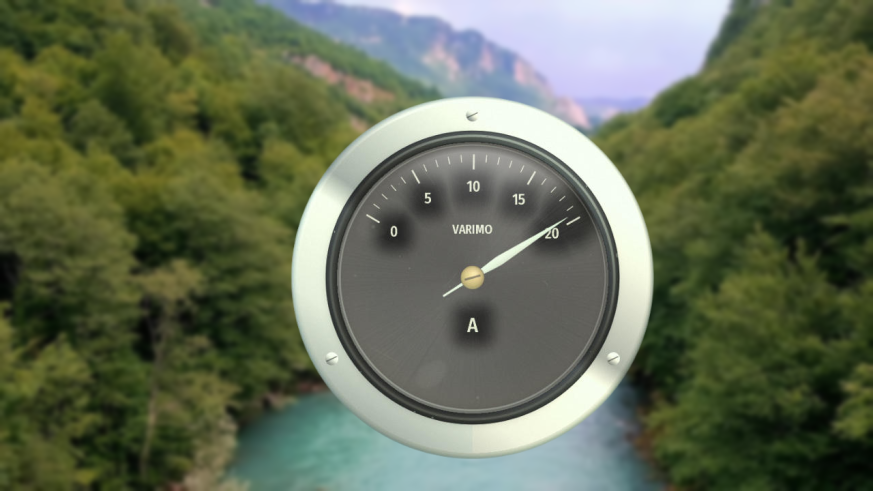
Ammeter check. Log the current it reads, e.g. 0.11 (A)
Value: 19.5 (A)
